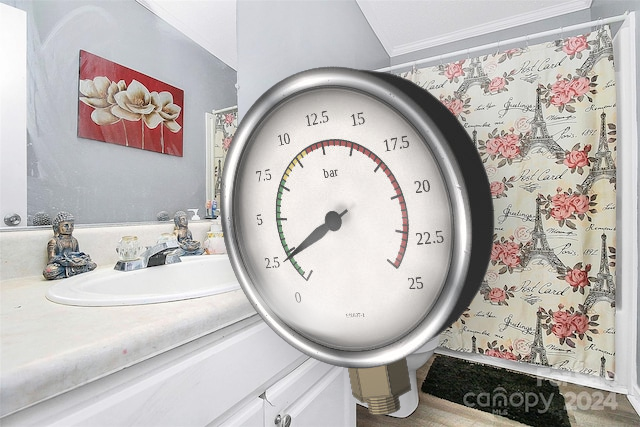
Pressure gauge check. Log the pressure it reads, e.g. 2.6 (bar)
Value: 2 (bar)
